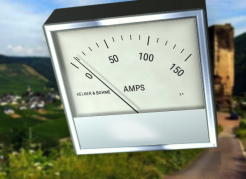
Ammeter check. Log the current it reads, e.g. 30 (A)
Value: 10 (A)
